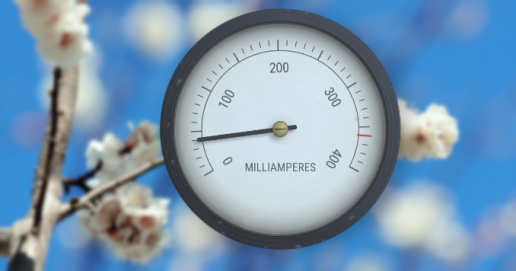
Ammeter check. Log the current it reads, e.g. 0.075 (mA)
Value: 40 (mA)
